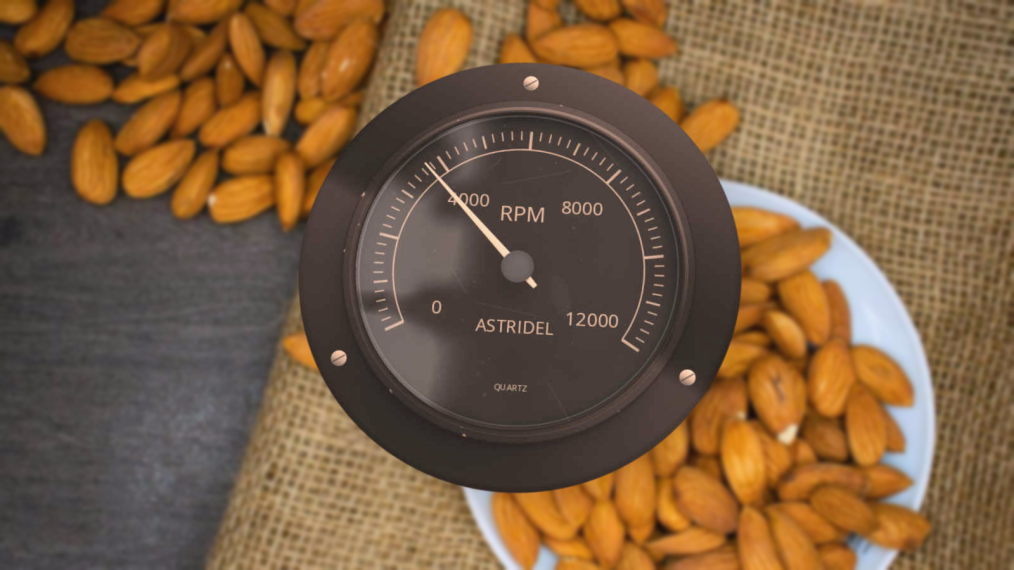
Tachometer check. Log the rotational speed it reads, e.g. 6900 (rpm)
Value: 3700 (rpm)
